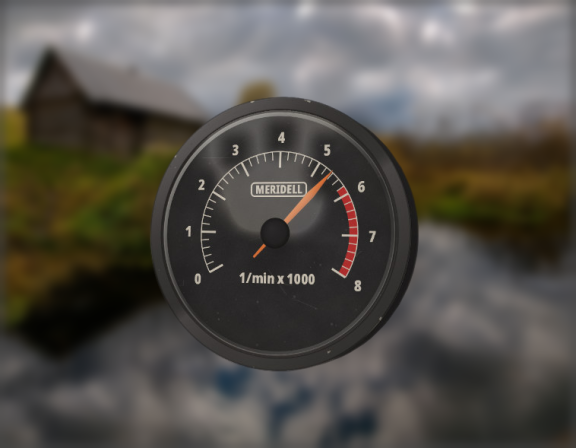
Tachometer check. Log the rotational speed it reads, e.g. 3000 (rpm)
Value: 5400 (rpm)
